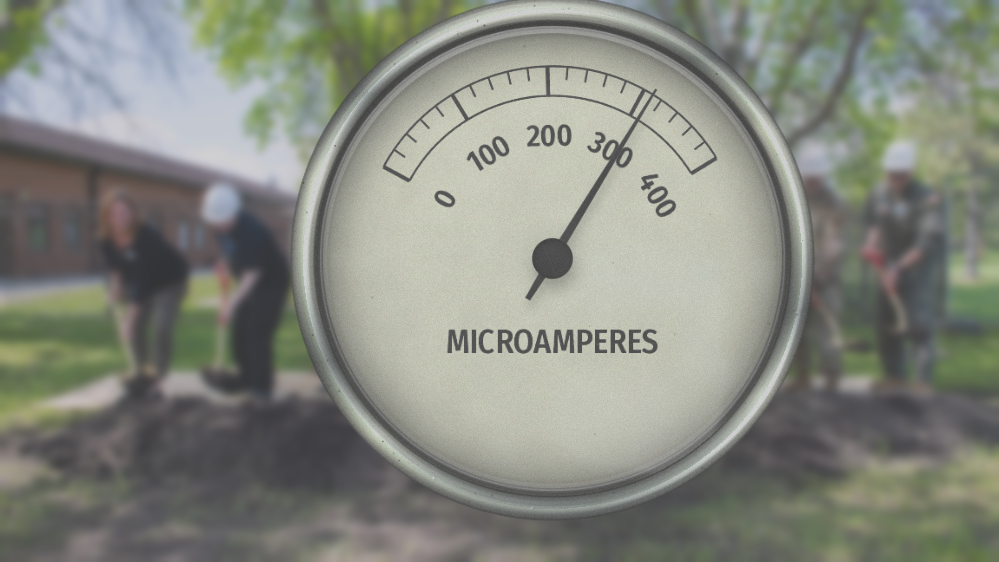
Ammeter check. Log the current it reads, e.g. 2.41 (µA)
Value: 310 (µA)
